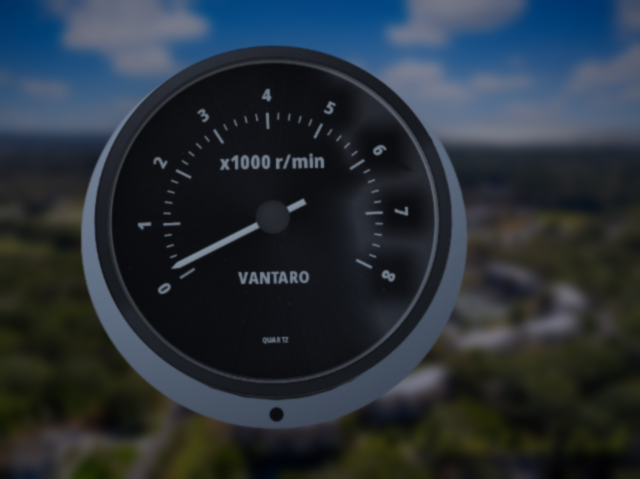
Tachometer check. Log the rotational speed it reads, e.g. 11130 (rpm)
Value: 200 (rpm)
